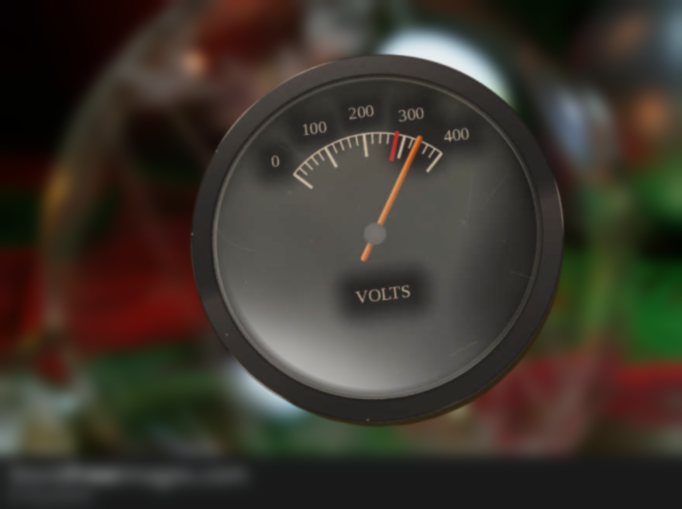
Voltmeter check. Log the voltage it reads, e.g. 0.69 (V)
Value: 340 (V)
